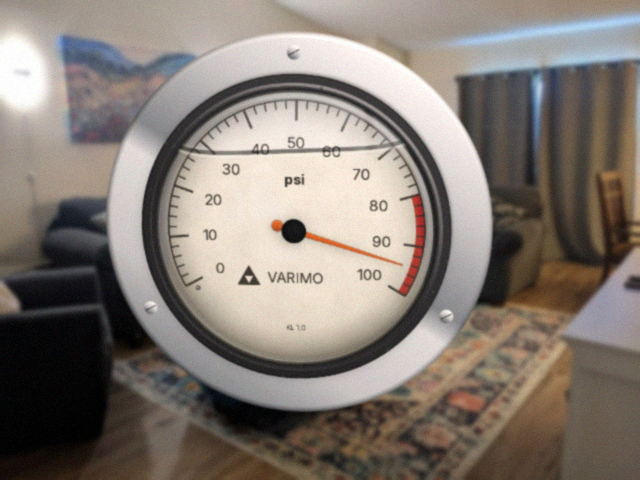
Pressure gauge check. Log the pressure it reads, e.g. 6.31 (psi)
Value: 94 (psi)
